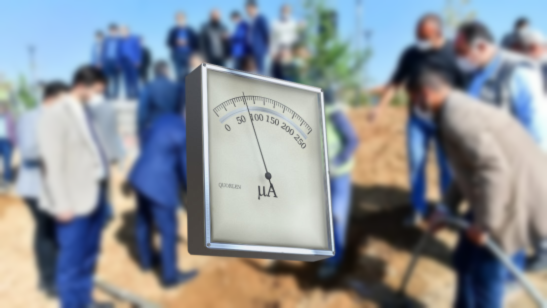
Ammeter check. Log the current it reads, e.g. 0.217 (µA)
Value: 75 (µA)
